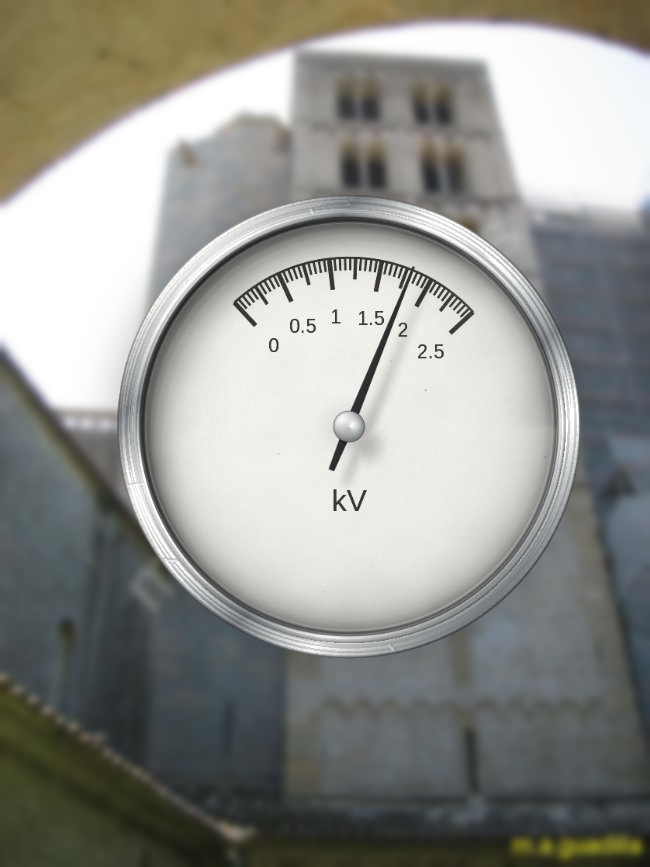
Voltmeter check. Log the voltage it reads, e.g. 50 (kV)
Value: 1.8 (kV)
